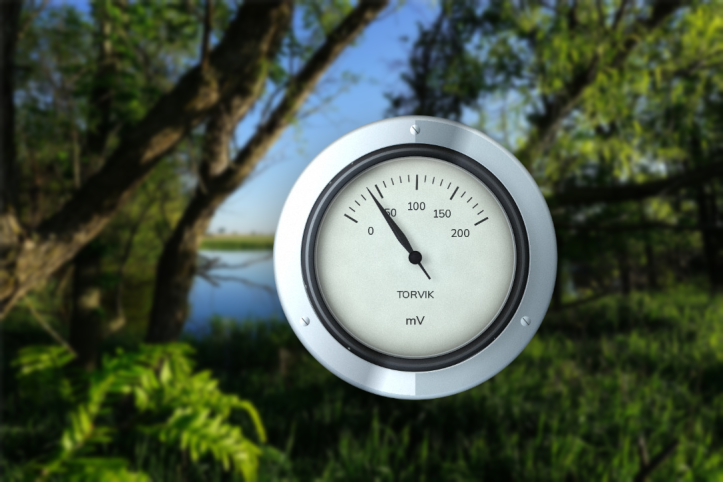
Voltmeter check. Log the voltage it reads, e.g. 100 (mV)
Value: 40 (mV)
